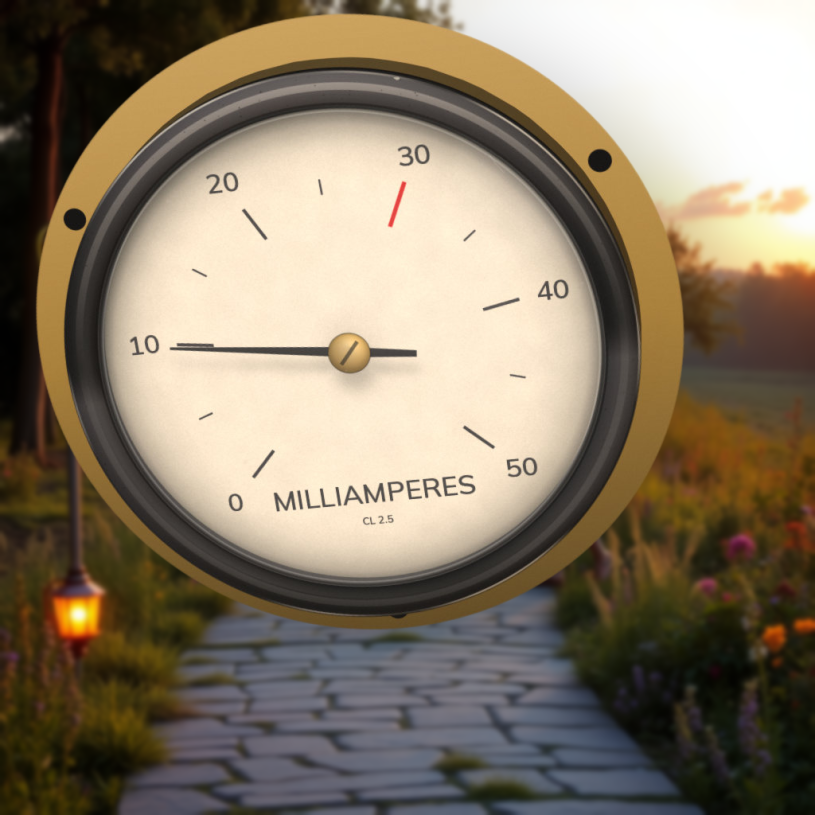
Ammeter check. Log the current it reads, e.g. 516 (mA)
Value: 10 (mA)
